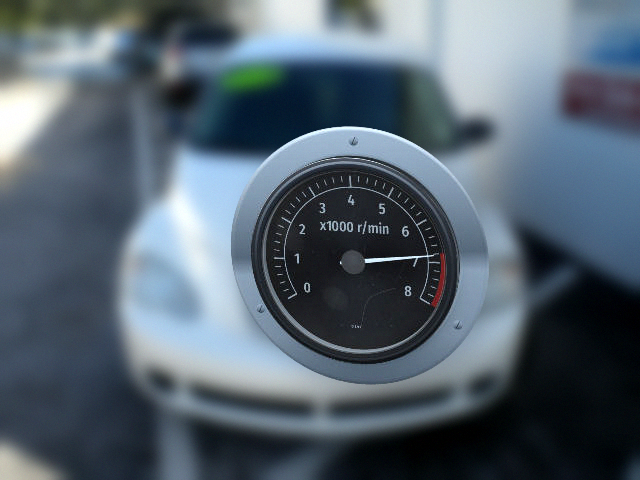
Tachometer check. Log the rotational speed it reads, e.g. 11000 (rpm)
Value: 6800 (rpm)
